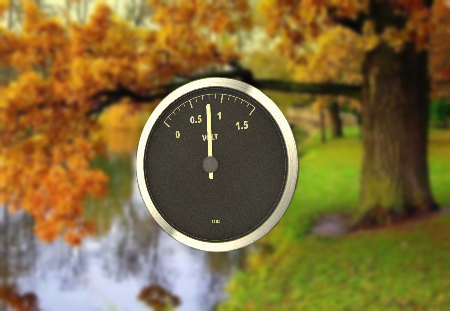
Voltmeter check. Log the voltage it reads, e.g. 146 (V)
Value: 0.8 (V)
